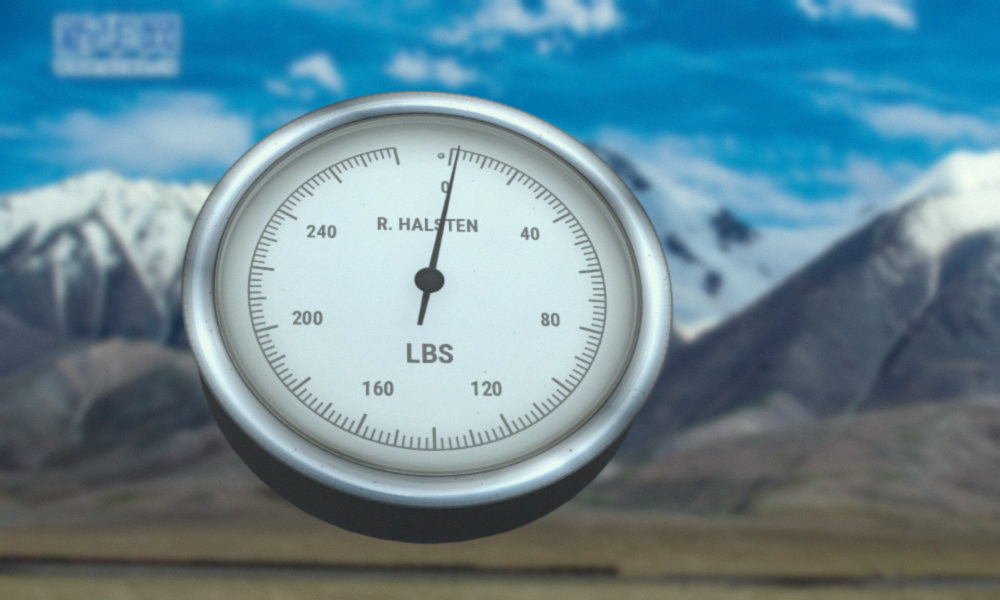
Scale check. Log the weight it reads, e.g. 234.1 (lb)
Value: 2 (lb)
